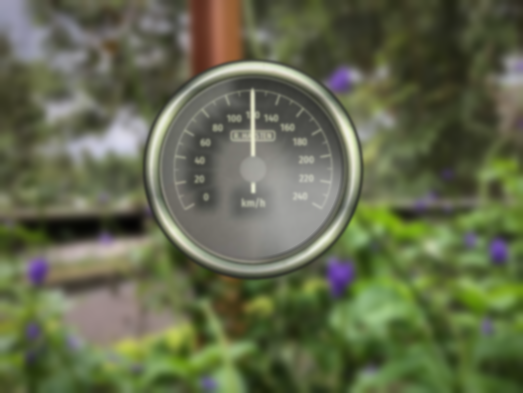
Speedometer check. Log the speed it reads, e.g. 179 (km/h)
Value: 120 (km/h)
